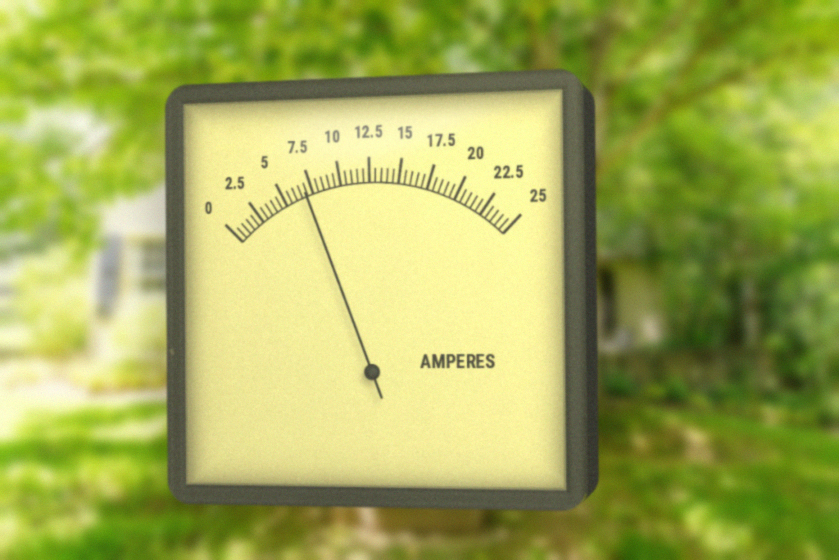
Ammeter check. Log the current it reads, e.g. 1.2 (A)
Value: 7 (A)
